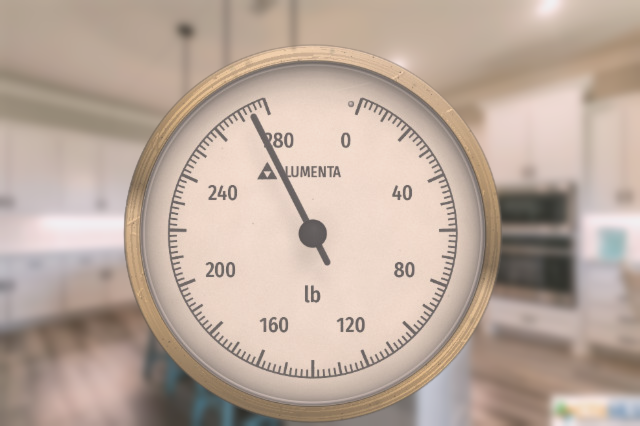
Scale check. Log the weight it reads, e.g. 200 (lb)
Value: 274 (lb)
